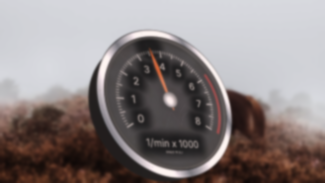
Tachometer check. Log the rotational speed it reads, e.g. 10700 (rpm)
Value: 3500 (rpm)
